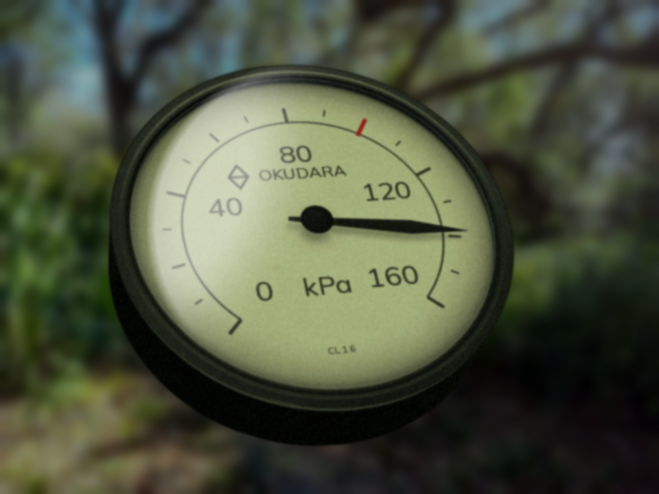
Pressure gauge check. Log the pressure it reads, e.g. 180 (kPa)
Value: 140 (kPa)
